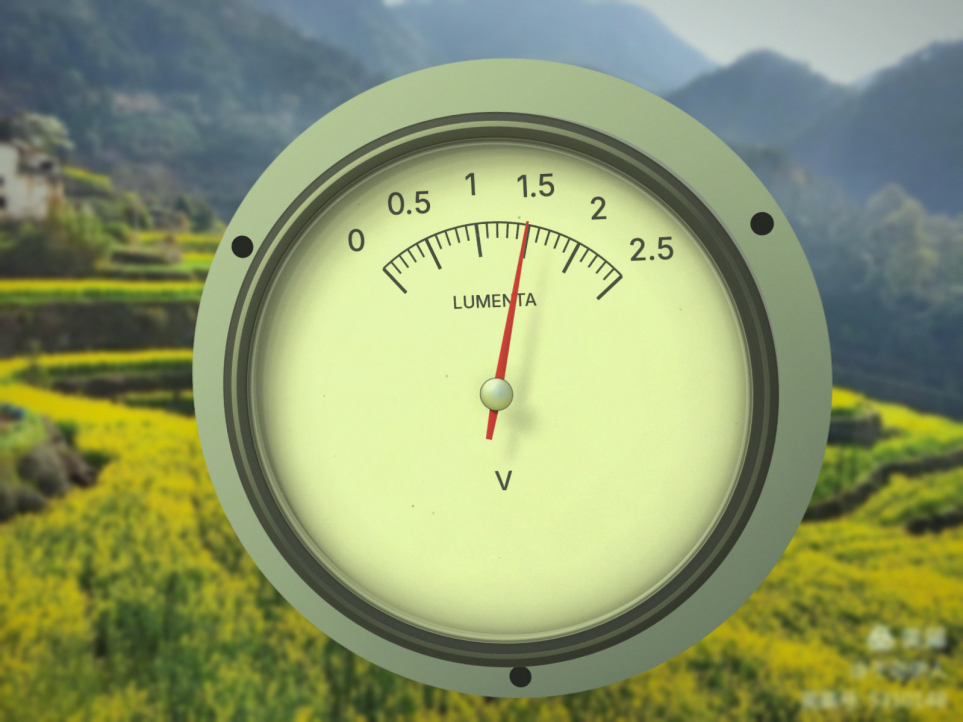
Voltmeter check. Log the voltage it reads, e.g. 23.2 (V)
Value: 1.5 (V)
